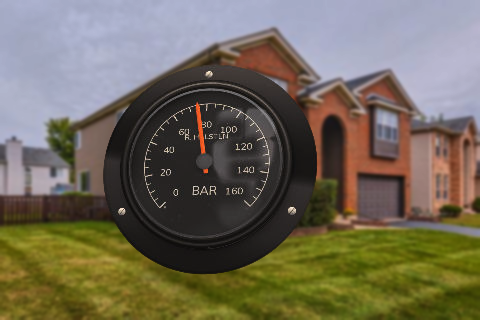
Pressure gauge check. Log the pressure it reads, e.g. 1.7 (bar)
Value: 75 (bar)
